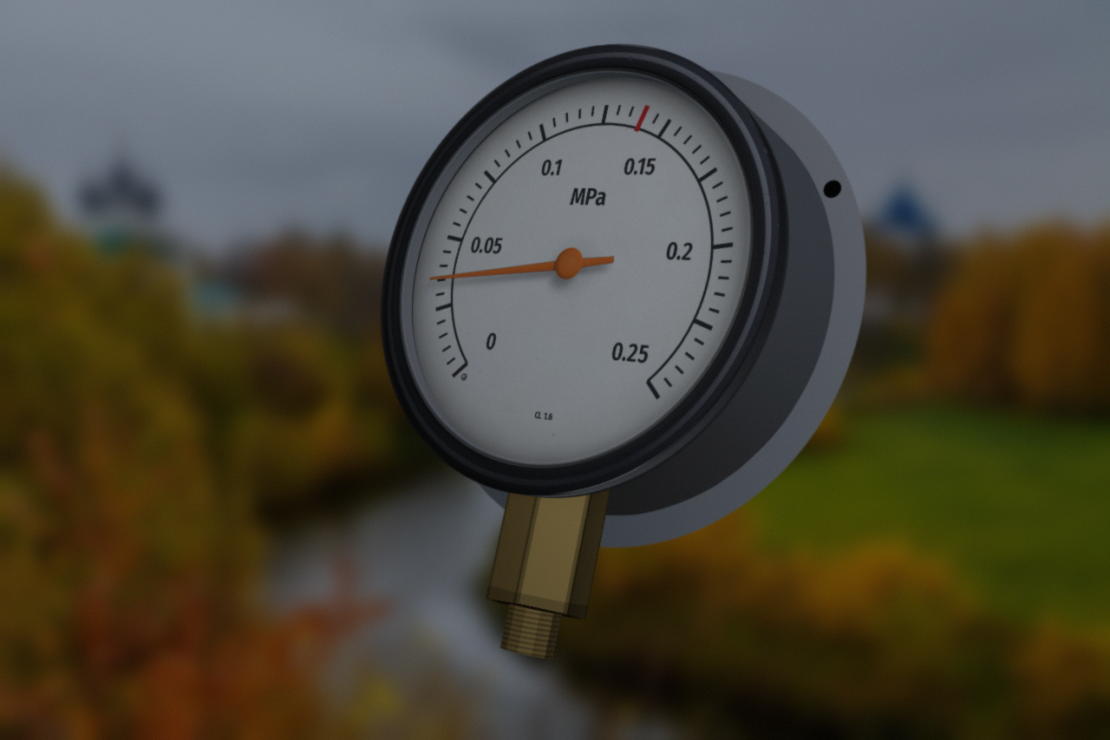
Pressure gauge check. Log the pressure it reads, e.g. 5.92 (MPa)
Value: 0.035 (MPa)
